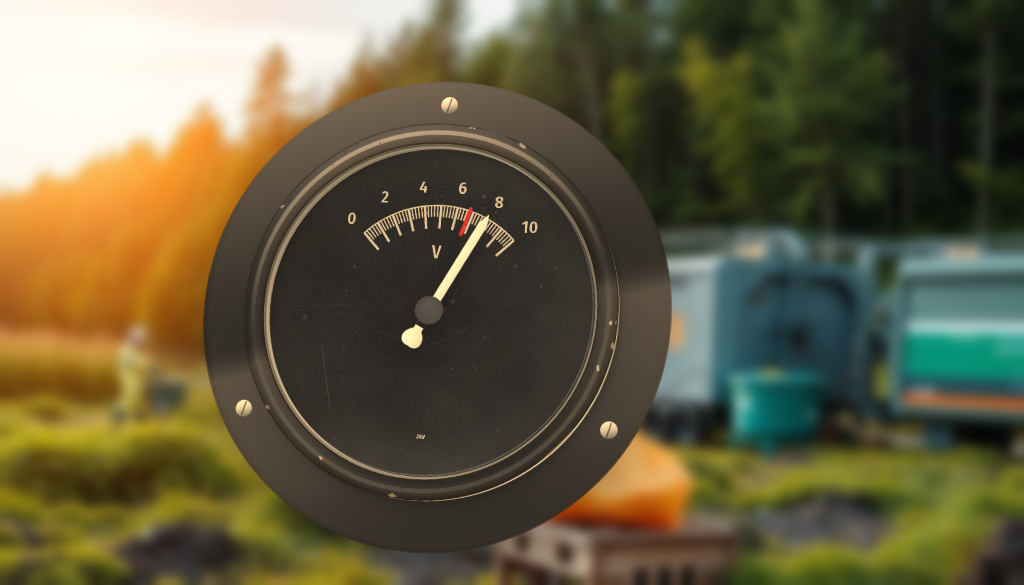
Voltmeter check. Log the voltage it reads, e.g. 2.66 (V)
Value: 8 (V)
